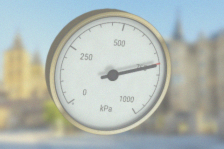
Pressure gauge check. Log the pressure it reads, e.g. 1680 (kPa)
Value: 750 (kPa)
